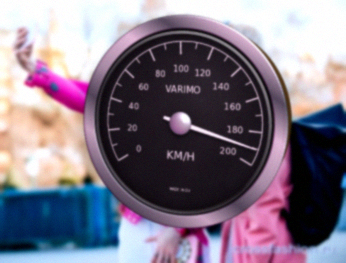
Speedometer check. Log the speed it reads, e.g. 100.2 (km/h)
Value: 190 (km/h)
